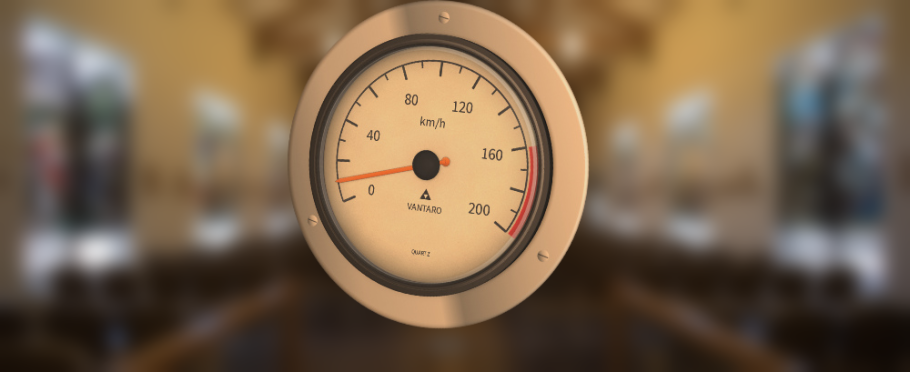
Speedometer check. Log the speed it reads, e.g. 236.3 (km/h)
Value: 10 (km/h)
